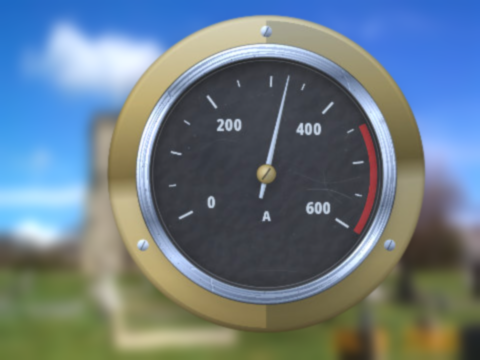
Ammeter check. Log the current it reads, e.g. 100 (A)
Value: 325 (A)
